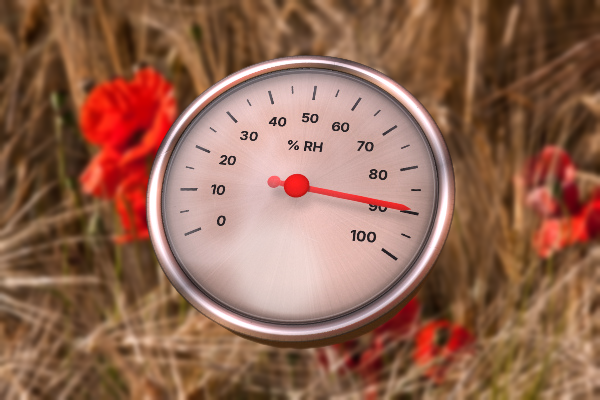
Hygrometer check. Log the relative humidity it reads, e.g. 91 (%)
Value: 90 (%)
